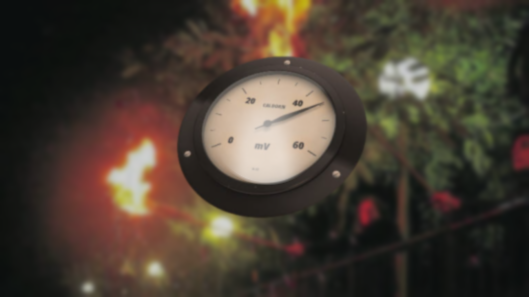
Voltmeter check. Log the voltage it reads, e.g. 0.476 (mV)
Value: 45 (mV)
